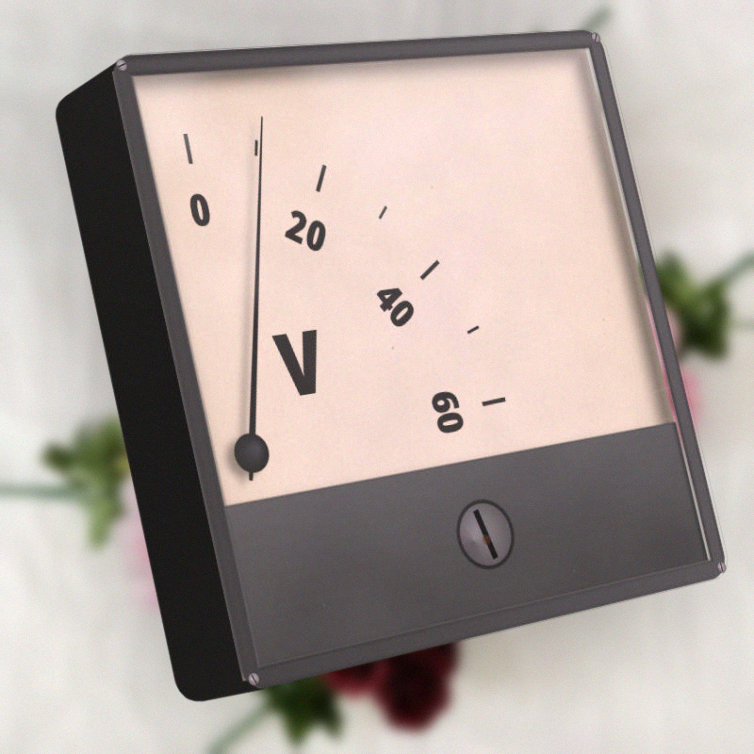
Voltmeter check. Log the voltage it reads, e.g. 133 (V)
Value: 10 (V)
